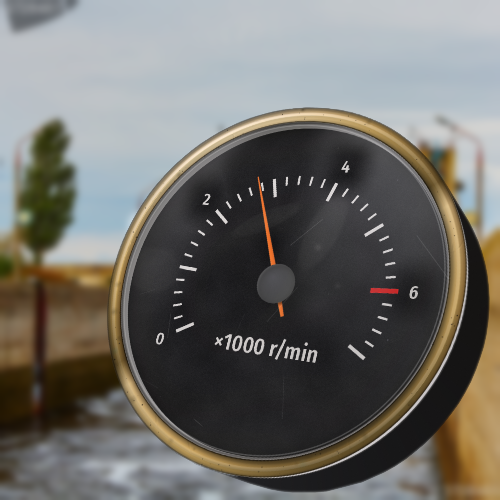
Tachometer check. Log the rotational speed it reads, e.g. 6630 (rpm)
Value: 2800 (rpm)
